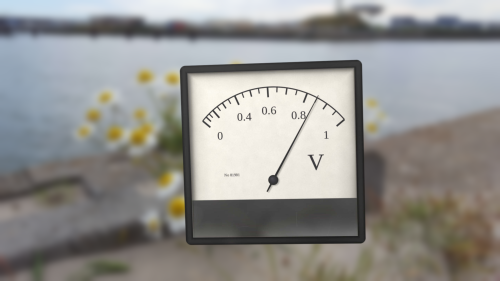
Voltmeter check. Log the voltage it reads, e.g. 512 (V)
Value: 0.85 (V)
